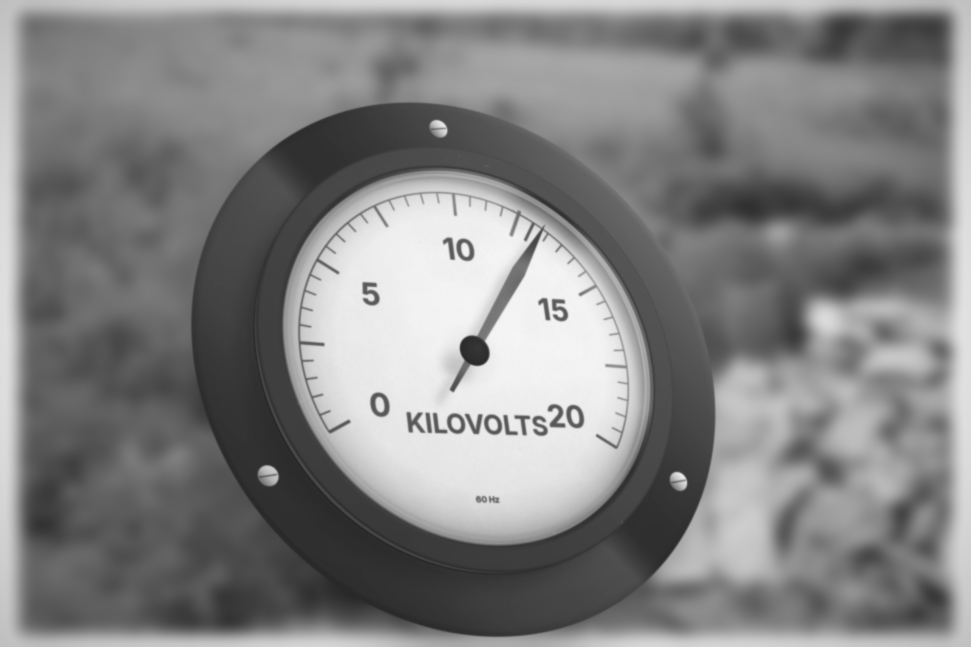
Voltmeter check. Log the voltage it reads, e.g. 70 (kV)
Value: 12.75 (kV)
